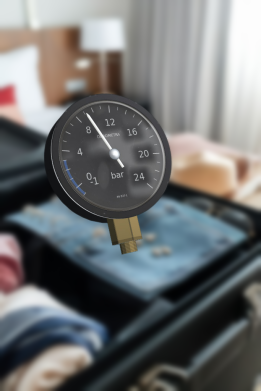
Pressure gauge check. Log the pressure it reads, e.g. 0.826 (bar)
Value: 9 (bar)
